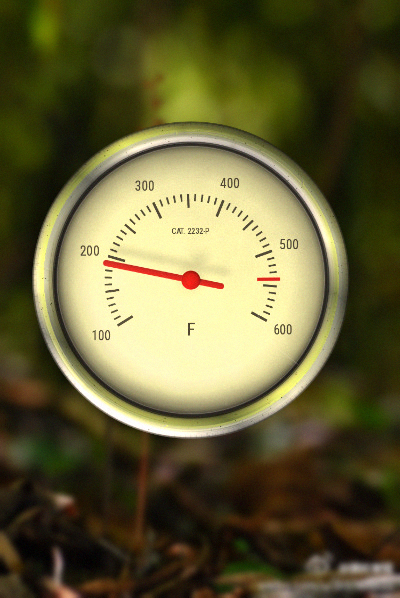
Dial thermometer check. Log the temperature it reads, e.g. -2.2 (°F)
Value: 190 (°F)
